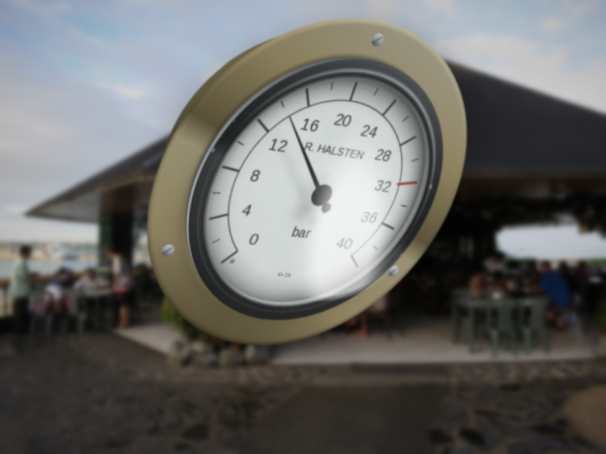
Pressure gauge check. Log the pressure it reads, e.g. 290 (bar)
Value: 14 (bar)
